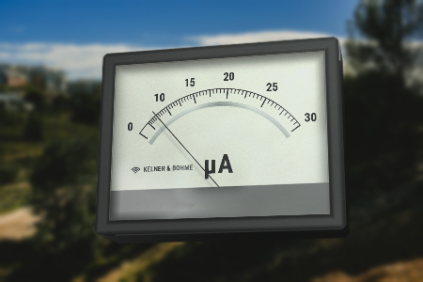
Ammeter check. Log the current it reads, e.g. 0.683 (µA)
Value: 7.5 (µA)
